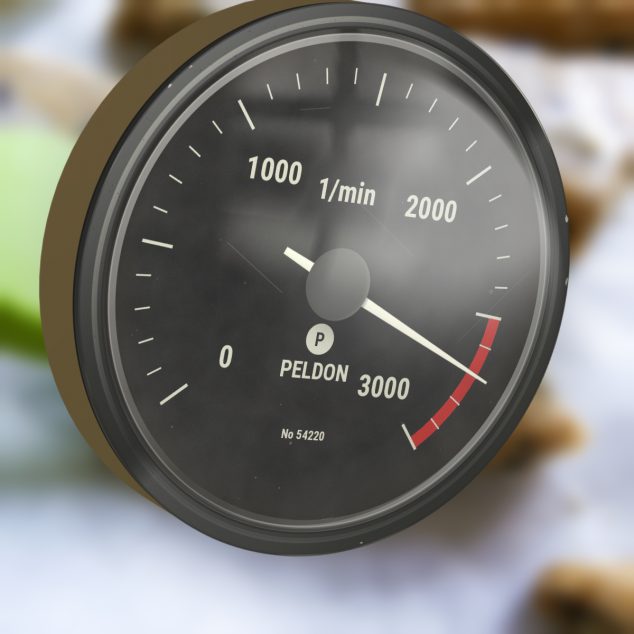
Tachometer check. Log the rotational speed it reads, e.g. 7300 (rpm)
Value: 2700 (rpm)
